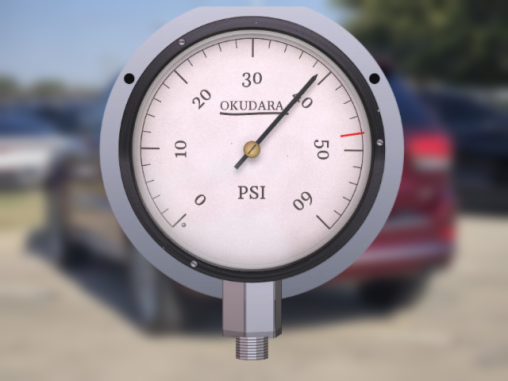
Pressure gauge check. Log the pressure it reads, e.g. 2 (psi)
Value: 39 (psi)
